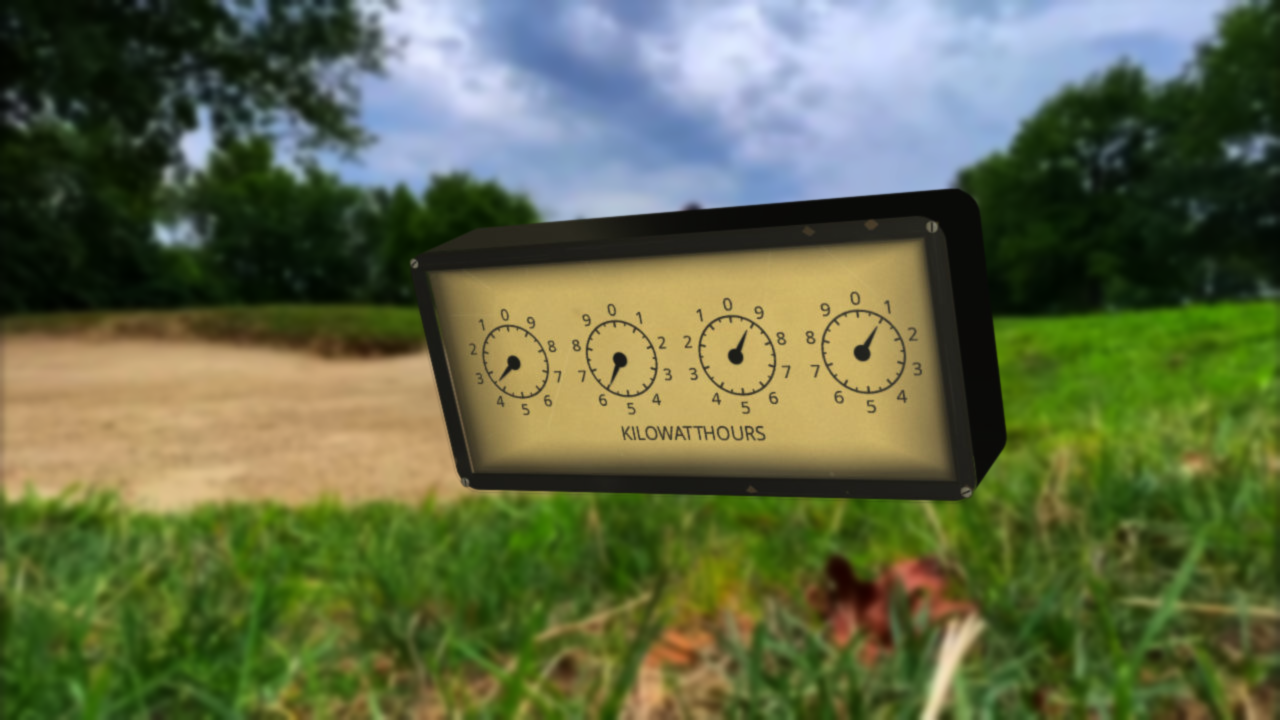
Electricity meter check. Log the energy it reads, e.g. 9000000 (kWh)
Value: 3591 (kWh)
